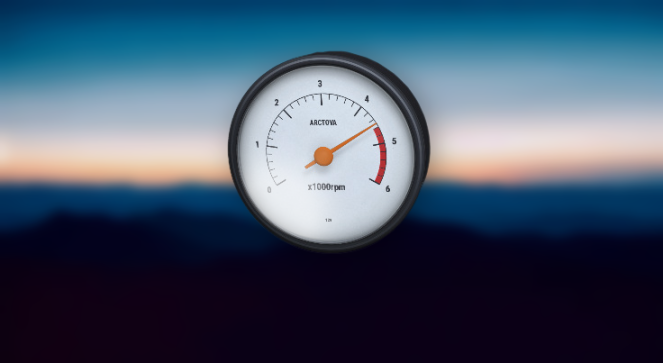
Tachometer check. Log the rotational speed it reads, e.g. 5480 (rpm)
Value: 4500 (rpm)
